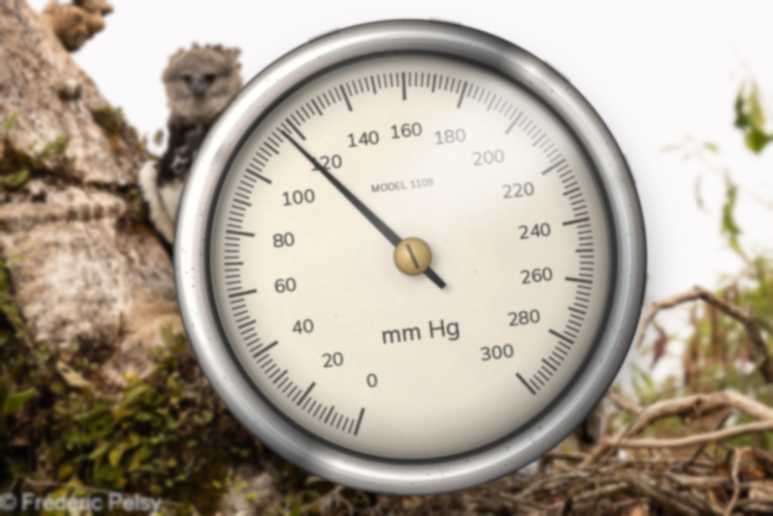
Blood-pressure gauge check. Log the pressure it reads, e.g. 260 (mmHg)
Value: 116 (mmHg)
